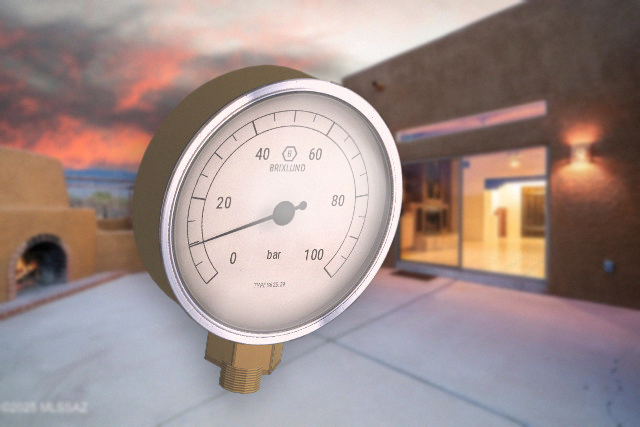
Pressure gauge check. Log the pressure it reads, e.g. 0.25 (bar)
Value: 10 (bar)
